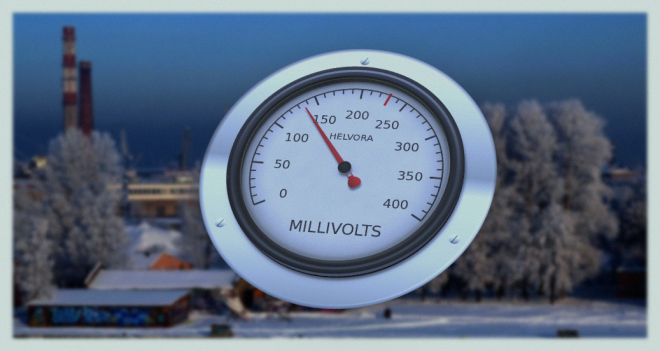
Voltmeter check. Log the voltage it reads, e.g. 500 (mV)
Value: 135 (mV)
